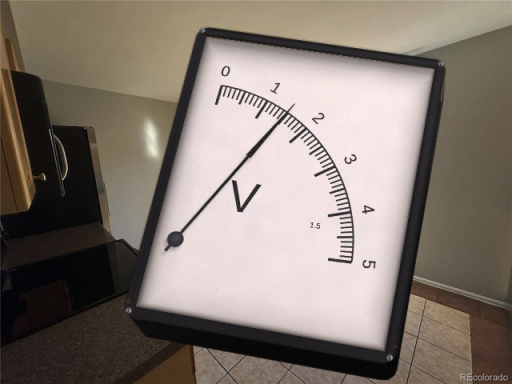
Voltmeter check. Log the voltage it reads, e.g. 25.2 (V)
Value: 1.5 (V)
